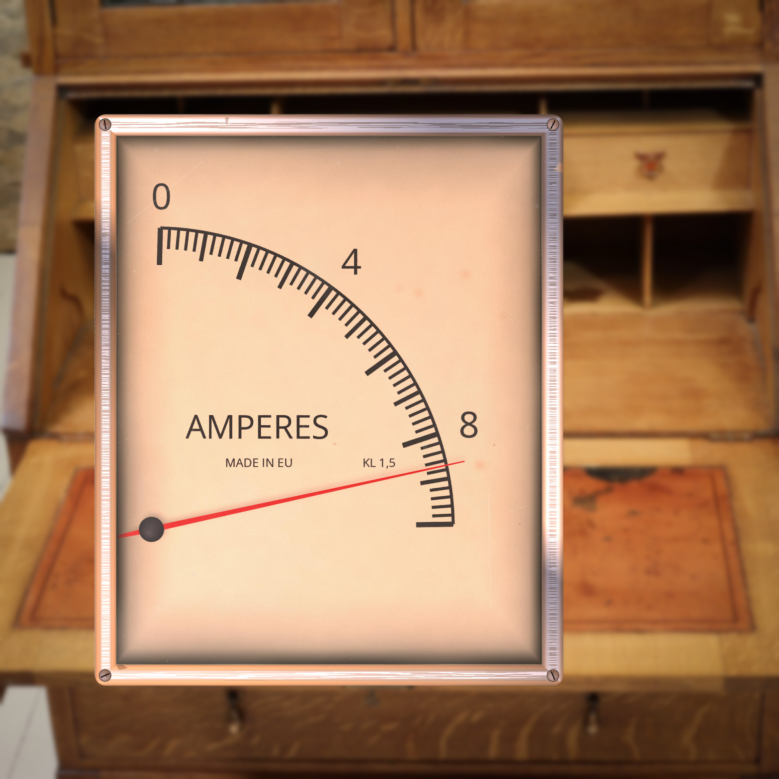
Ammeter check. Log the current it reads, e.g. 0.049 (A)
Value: 8.7 (A)
